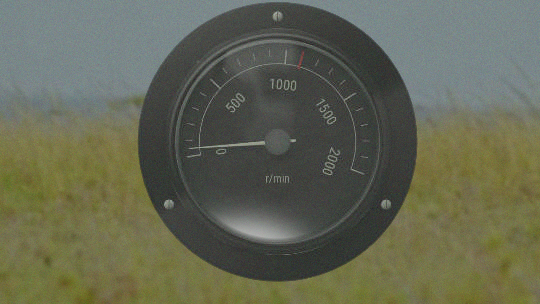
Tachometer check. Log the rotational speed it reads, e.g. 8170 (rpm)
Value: 50 (rpm)
